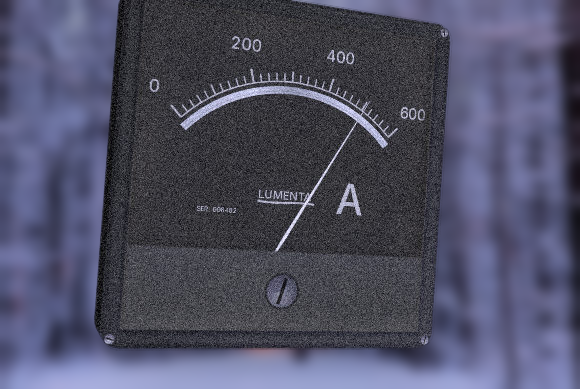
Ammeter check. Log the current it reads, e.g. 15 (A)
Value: 500 (A)
